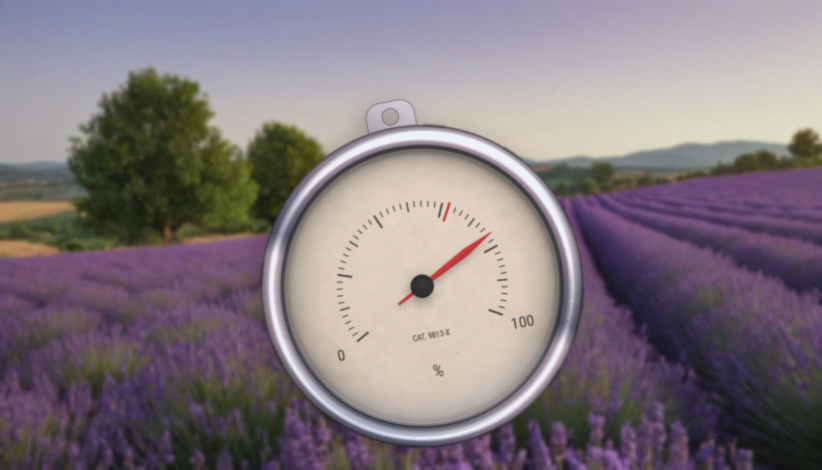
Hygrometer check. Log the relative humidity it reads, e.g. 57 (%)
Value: 76 (%)
